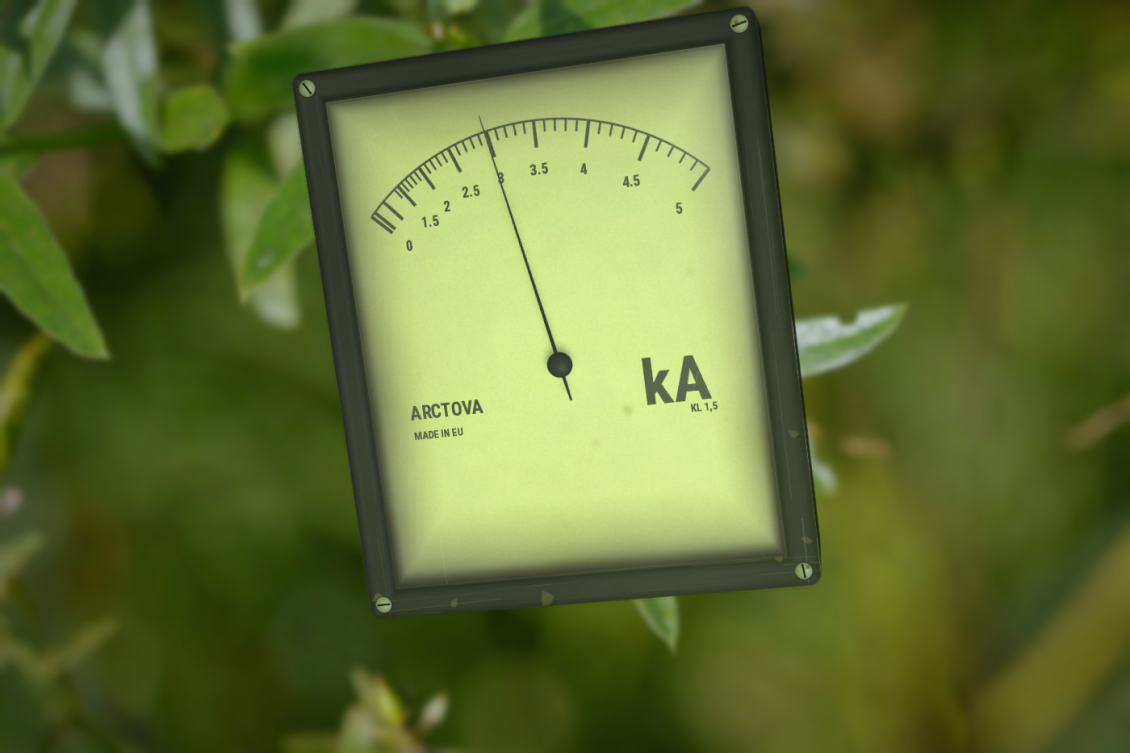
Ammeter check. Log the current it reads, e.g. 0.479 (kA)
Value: 3 (kA)
